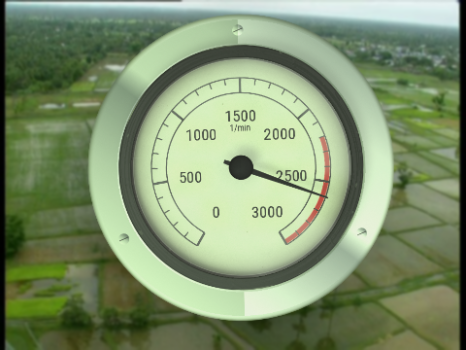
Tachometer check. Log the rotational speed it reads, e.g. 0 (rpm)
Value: 2600 (rpm)
